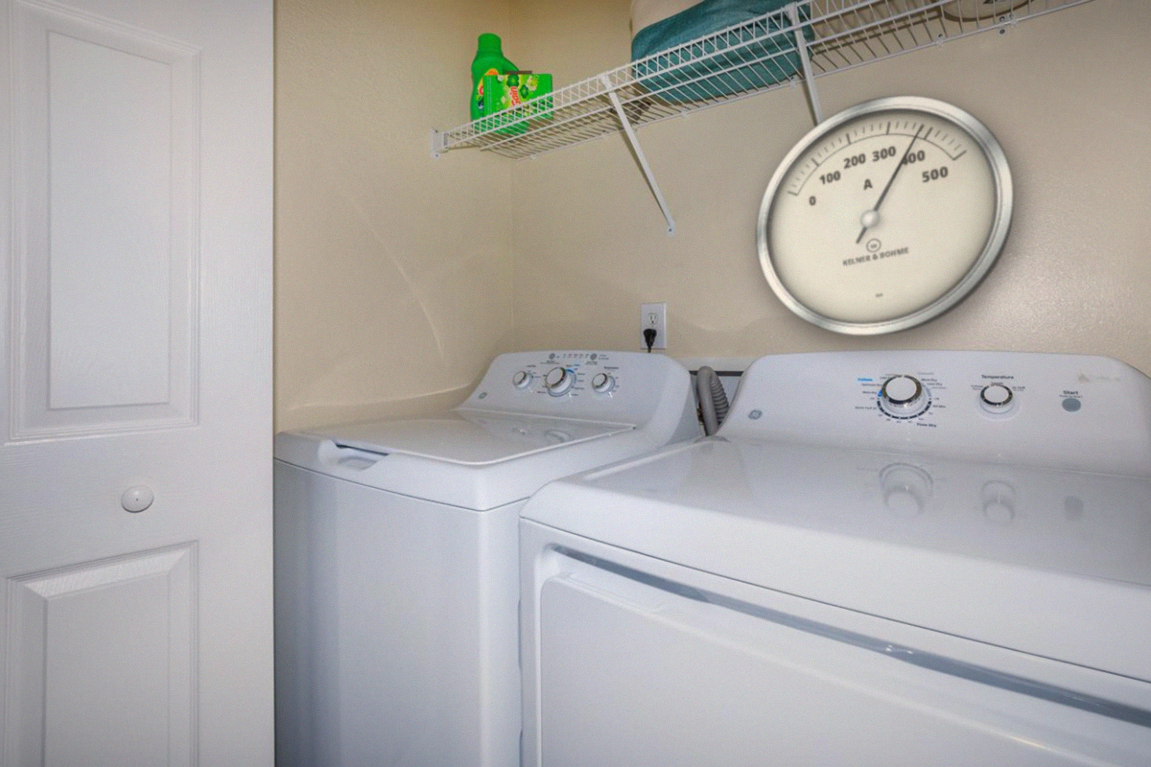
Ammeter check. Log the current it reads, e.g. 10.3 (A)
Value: 380 (A)
